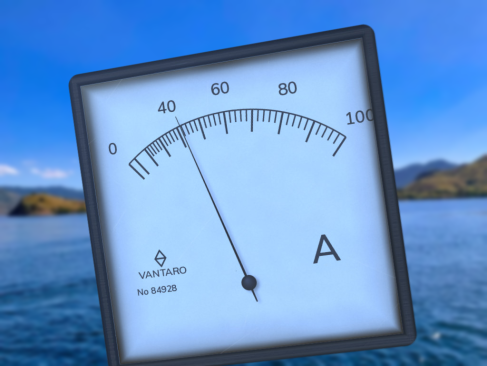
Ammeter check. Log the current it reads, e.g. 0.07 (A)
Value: 42 (A)
